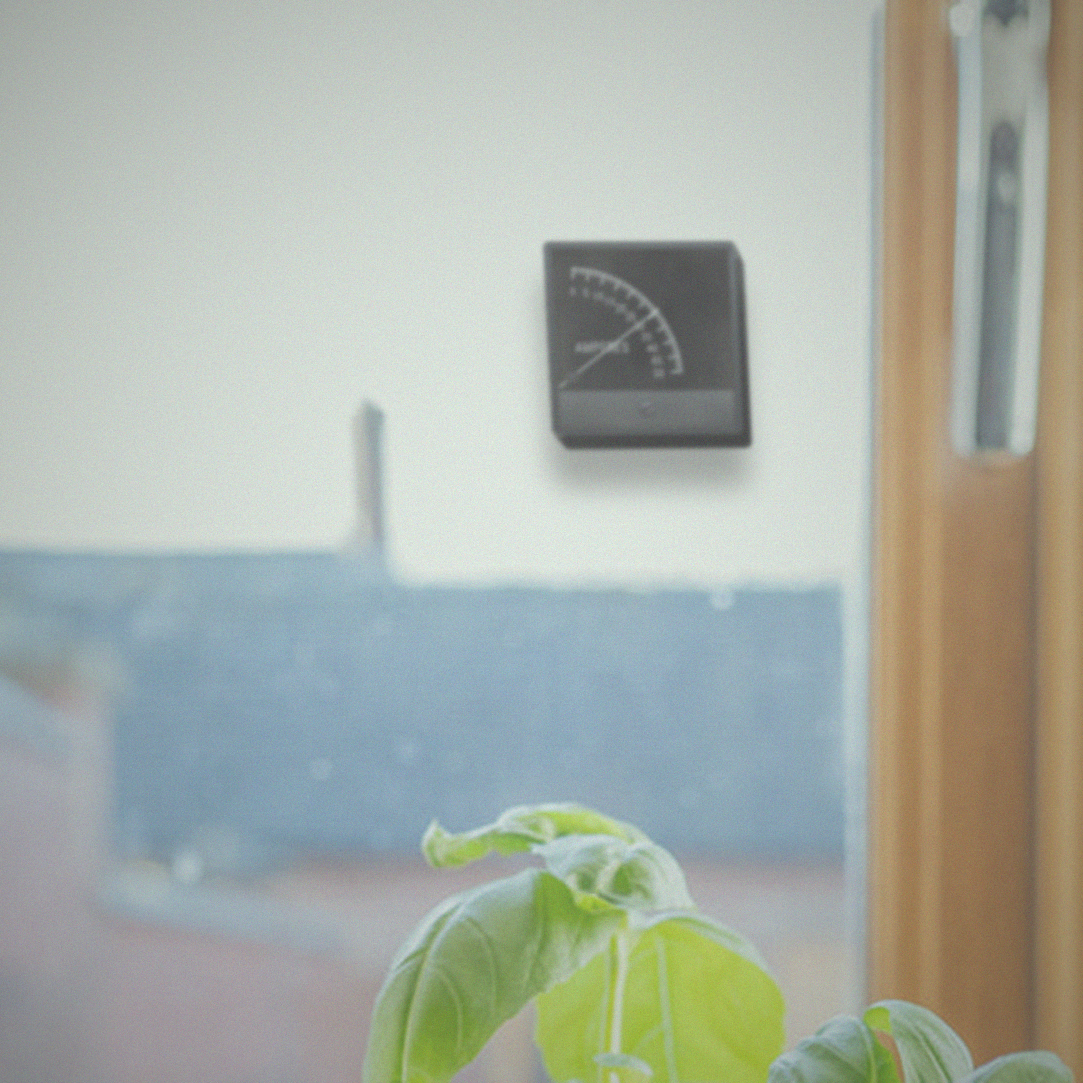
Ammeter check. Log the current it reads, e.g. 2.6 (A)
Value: 30 (A)
